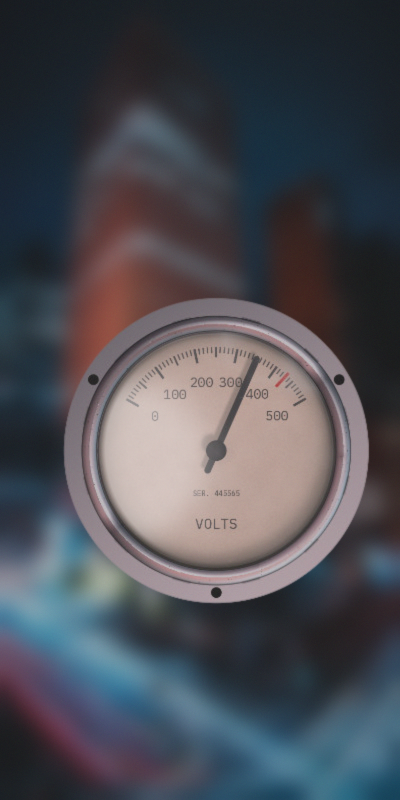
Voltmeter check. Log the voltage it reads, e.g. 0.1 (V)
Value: 350 (V)
